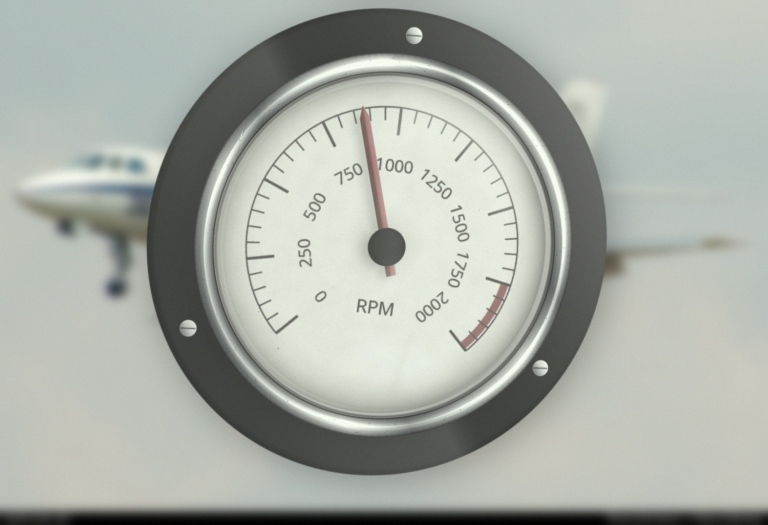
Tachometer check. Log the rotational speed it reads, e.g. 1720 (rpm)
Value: 875 (rpm)
